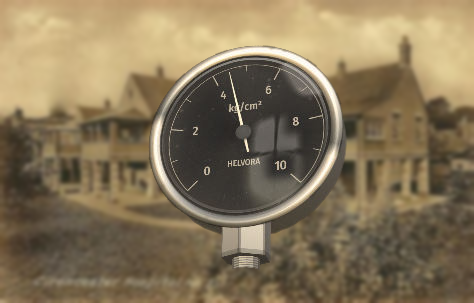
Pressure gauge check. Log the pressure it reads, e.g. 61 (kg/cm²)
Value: 4.5 (kg/cm²)
